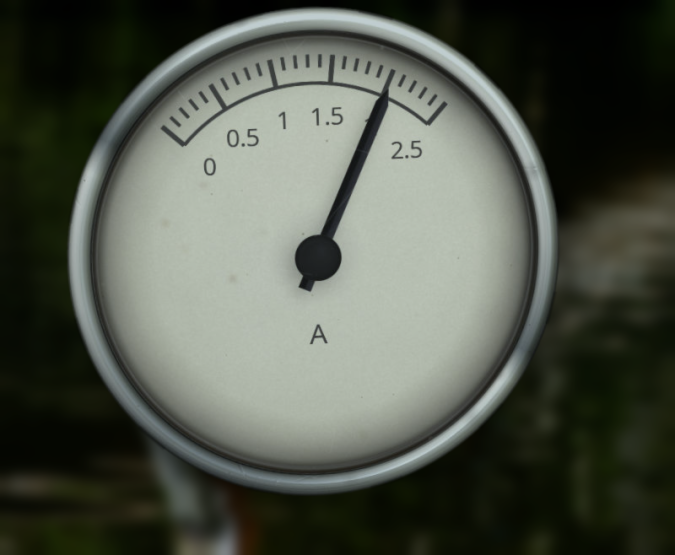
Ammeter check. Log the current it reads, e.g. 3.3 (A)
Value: 2 (A)
